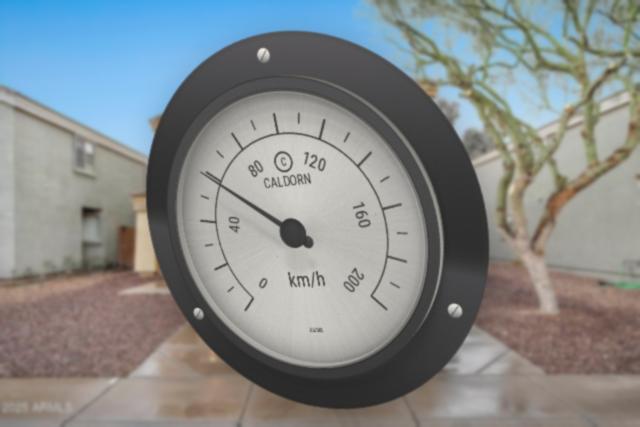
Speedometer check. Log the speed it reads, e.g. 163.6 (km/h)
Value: 60 (km/h)
